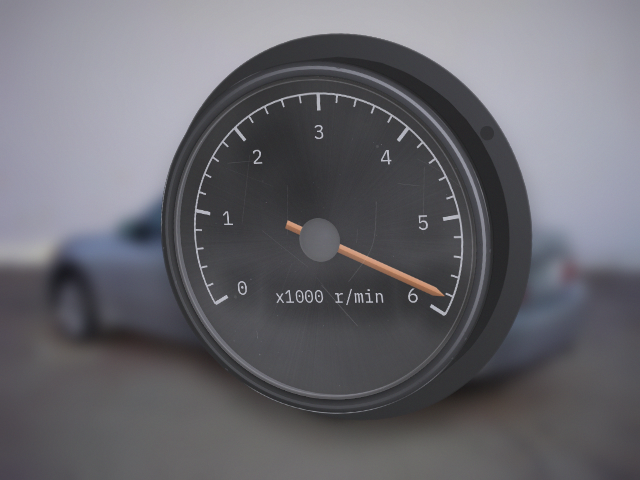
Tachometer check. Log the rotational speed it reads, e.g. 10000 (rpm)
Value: 5800 (rpm)
